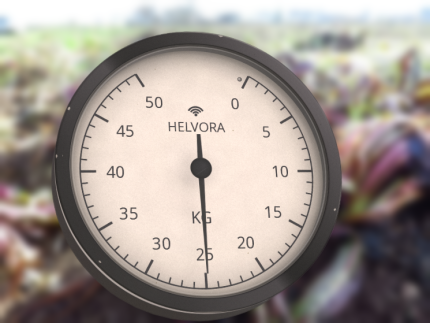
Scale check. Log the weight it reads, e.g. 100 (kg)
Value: 25 (kg)
